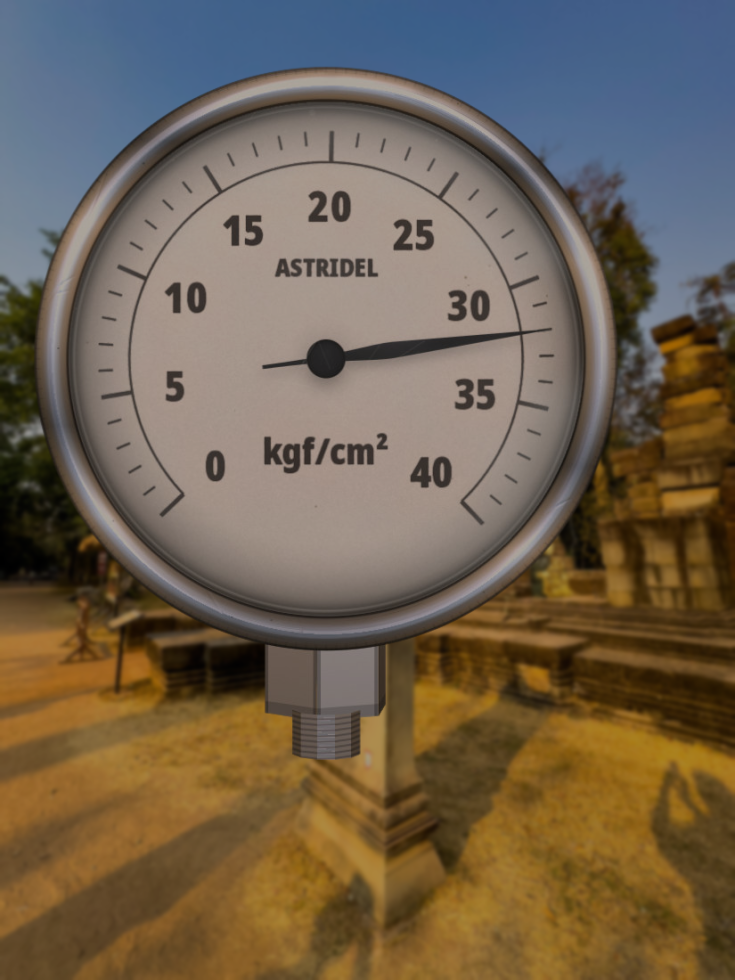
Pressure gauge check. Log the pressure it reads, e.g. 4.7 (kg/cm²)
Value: 32 (kg/cm²)
